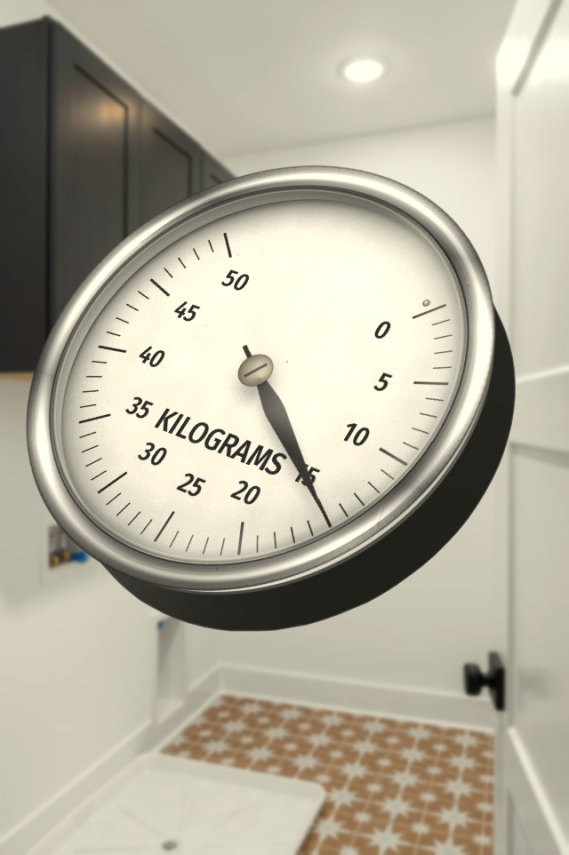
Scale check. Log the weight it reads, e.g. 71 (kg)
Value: 15 (kg)
